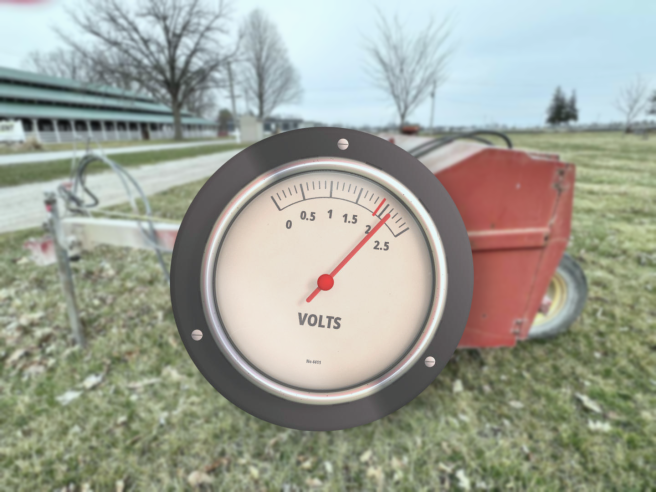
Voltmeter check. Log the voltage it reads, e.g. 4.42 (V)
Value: 2.1 (V)
